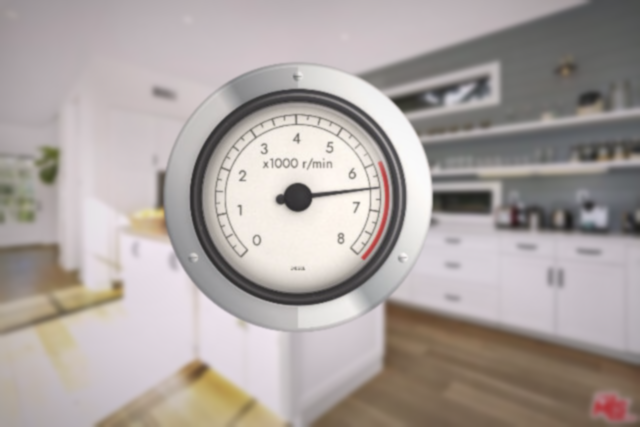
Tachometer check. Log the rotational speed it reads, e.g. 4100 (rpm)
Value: 6500 (rpm)
